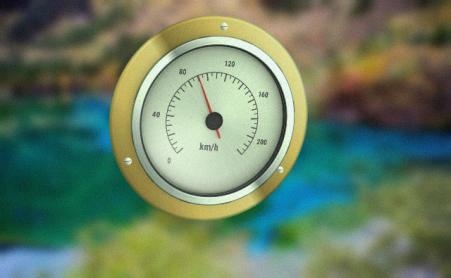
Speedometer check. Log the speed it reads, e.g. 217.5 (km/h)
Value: 90 (km/h)
